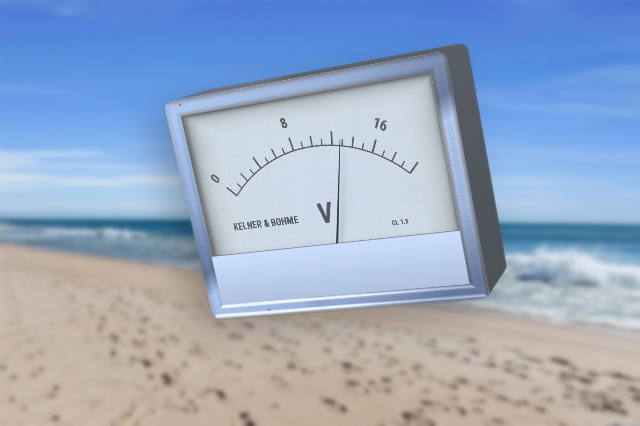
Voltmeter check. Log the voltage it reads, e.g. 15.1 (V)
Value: 13 (V)
